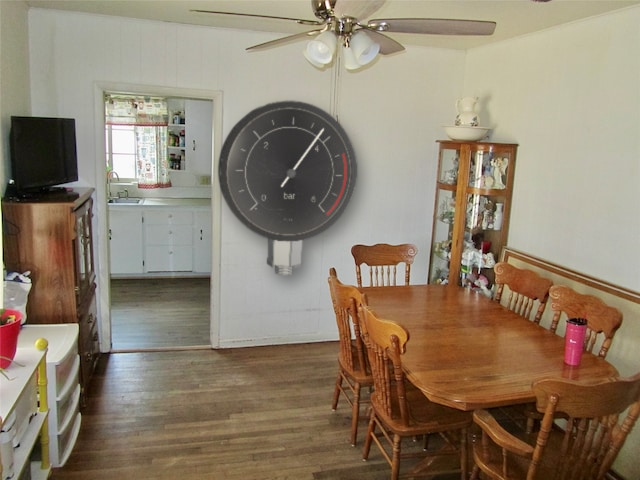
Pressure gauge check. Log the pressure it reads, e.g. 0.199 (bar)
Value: 3.75 (bar)
